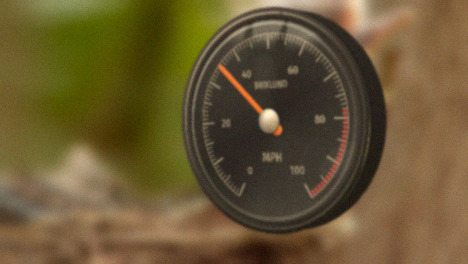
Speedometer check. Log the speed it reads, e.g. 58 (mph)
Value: 35 (mph)
